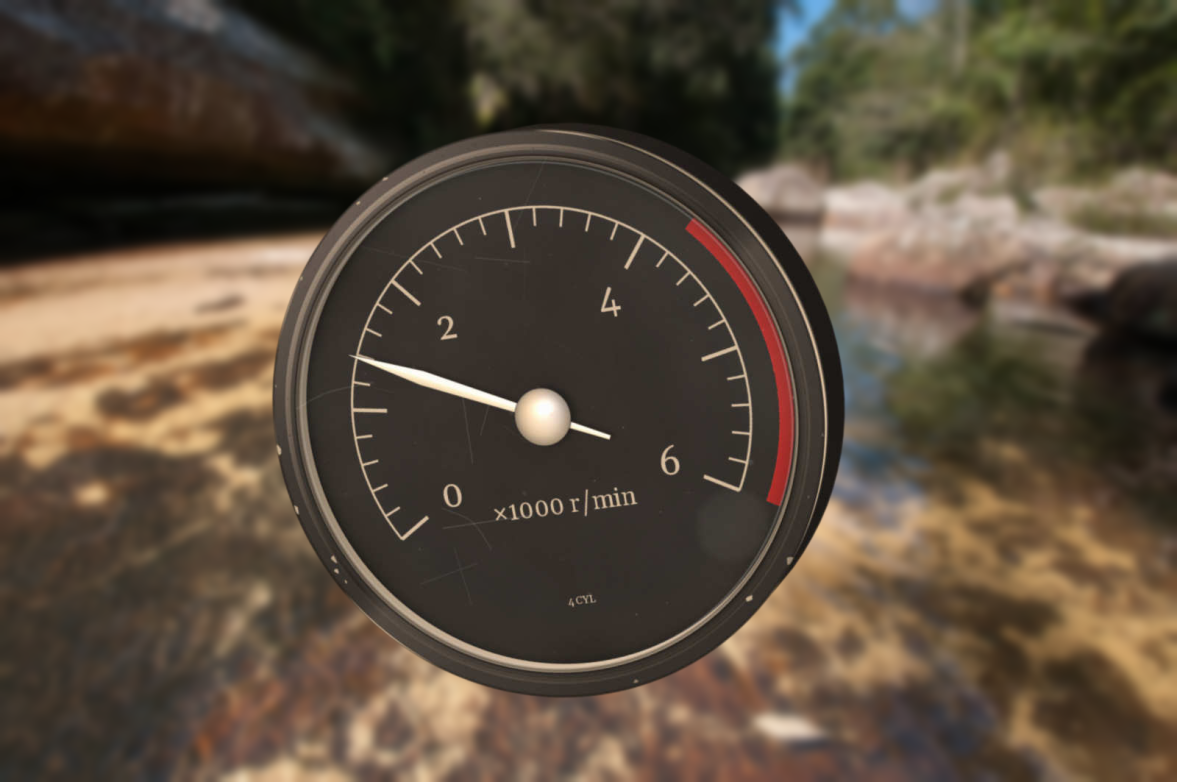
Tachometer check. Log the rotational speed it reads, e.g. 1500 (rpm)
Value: 1400 (rpm)
